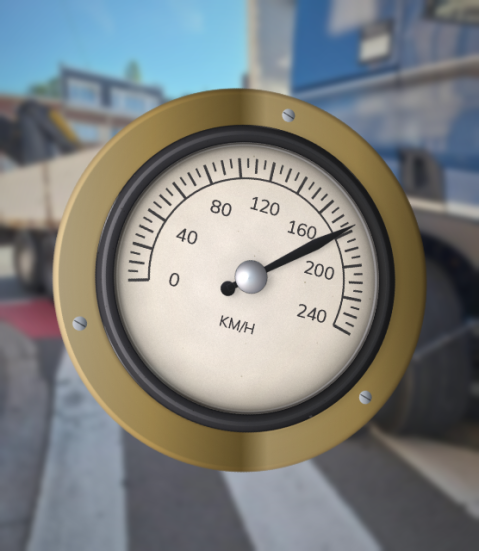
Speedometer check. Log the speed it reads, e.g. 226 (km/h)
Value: 177.5 (km/h)
